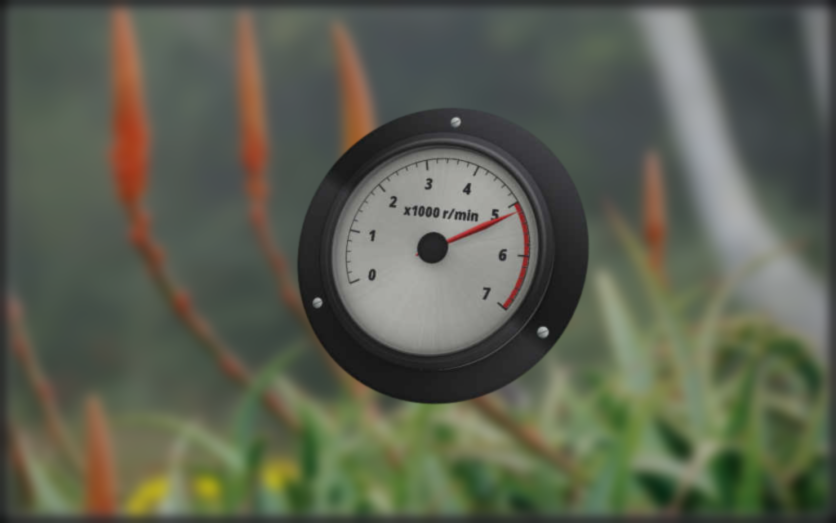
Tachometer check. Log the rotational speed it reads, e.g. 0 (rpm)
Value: 5200 (rpm)
